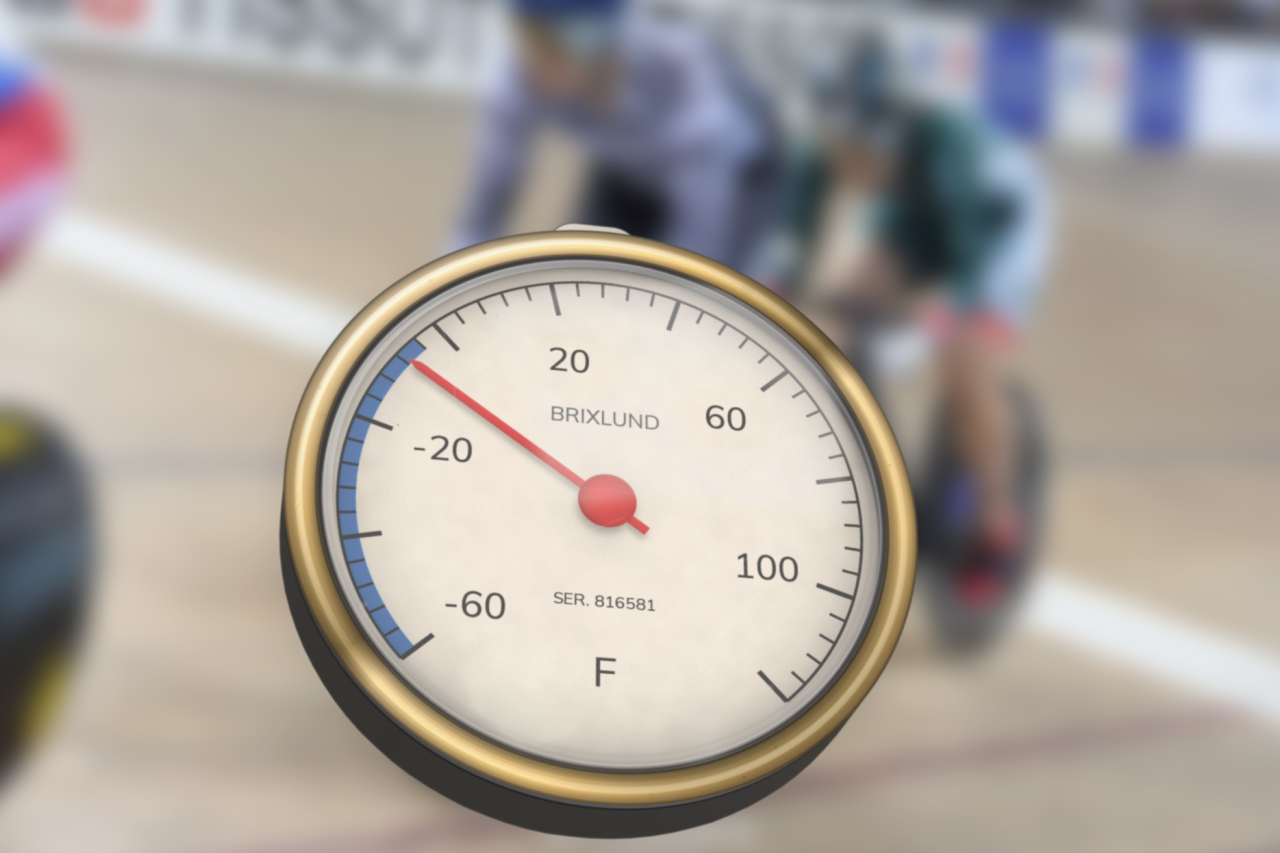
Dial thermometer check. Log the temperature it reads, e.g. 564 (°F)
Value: -8 (°F)
